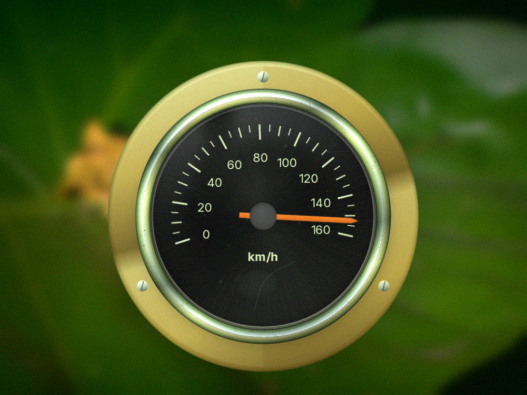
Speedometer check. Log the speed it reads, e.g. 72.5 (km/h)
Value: 152.5 (km/h)
